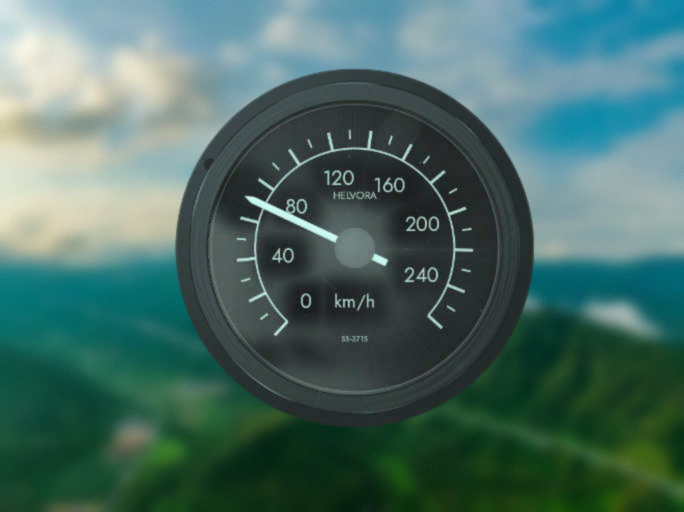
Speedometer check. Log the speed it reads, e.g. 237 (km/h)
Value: 70 (km/h)
